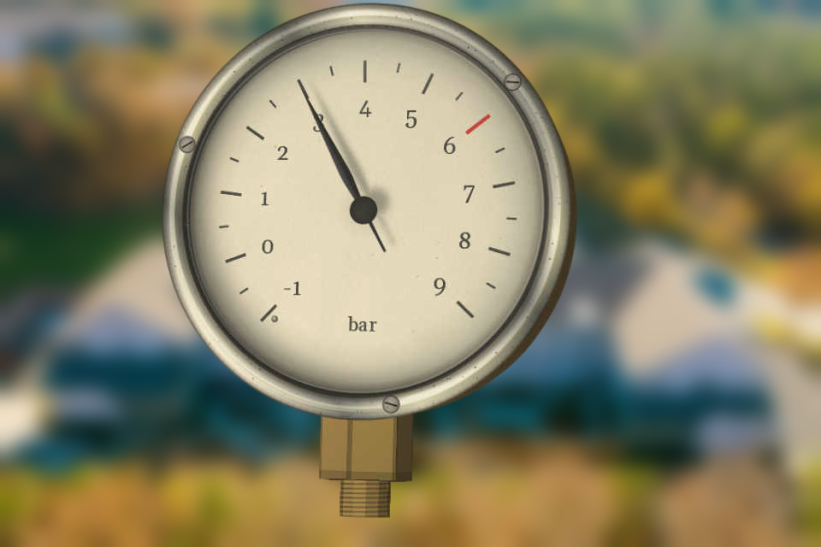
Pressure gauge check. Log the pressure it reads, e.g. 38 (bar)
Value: 3 (bar)
